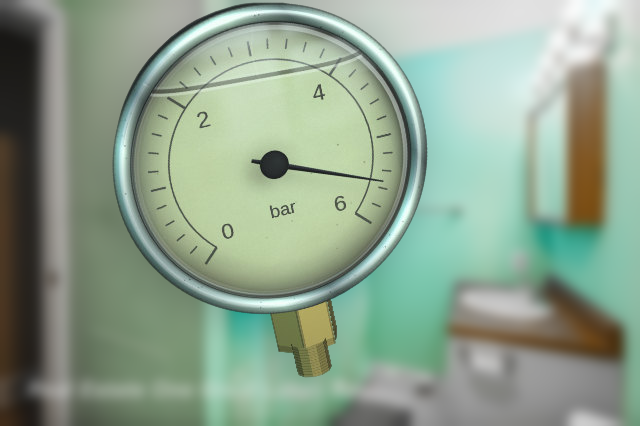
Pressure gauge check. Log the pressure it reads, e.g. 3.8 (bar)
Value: 5.5 (bar)
